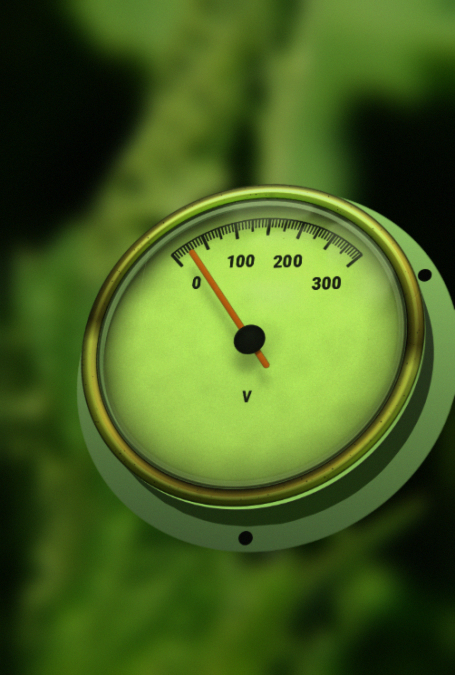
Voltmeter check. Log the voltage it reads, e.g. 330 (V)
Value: 25 (V)
